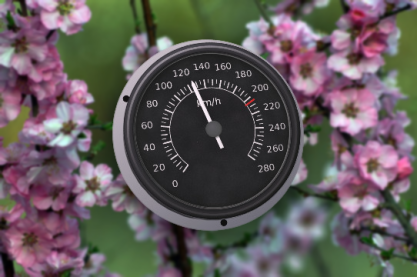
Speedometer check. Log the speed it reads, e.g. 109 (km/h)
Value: 125 (km/h)
